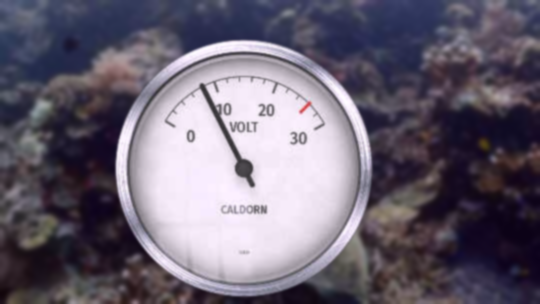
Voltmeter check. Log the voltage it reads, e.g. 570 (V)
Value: 8 (V)
